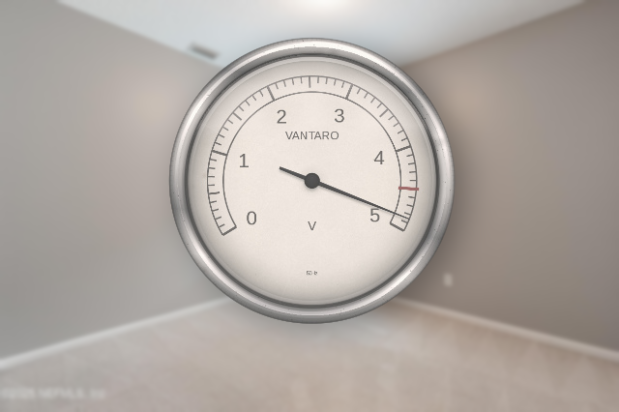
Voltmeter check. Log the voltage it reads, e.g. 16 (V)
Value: 4.85 (V)
